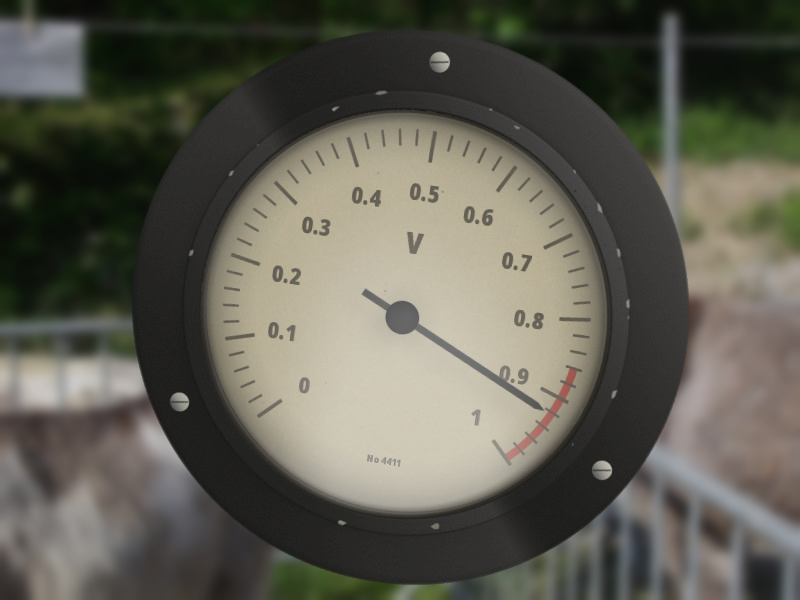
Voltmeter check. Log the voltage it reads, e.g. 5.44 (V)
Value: 0.92 (V)
